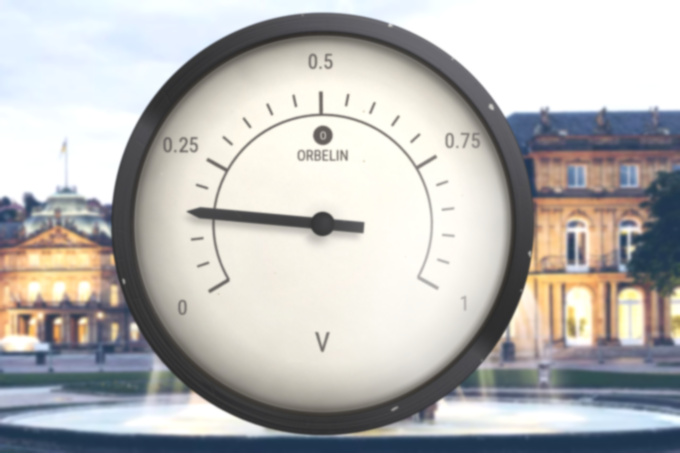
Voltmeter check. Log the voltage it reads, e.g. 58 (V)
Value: 0.15 (V)
